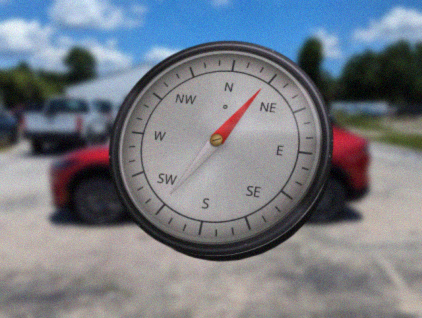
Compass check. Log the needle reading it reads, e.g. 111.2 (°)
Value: 30 (°)
